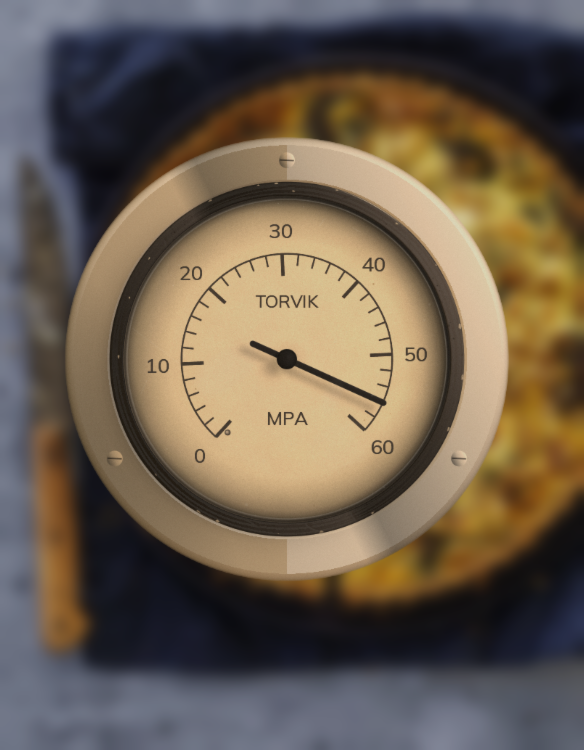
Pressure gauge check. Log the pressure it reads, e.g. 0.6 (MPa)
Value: 56 (MPa)
